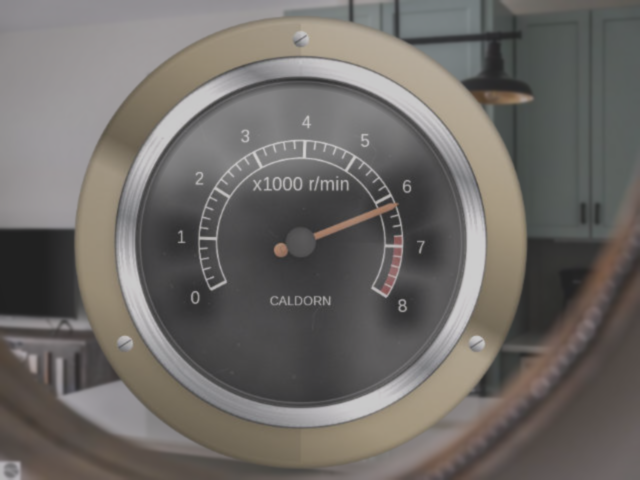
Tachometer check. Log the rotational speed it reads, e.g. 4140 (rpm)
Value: 6200 (rpm)
